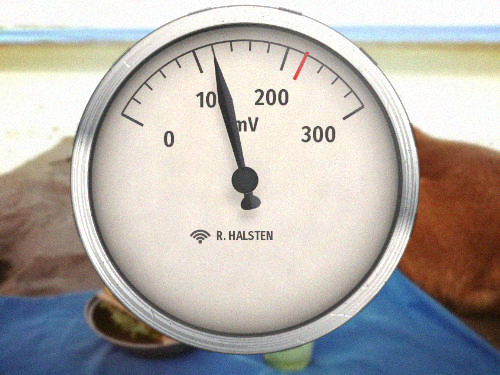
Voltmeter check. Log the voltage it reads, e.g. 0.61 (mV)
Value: 120 (mV)
